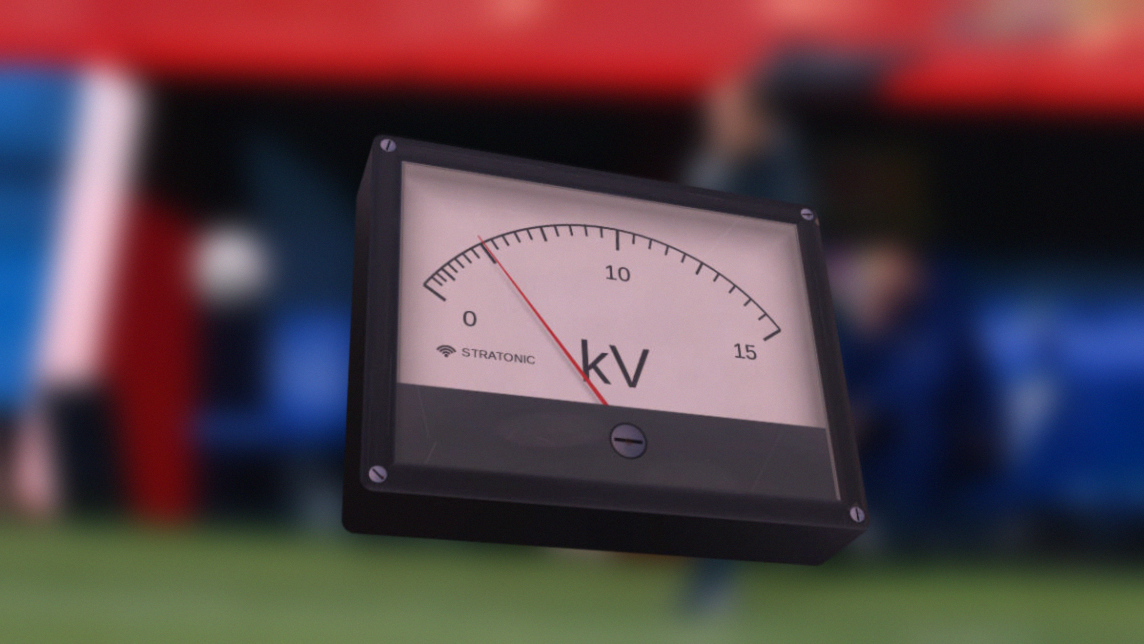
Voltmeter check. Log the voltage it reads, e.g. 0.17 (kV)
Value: 5 (kV)
